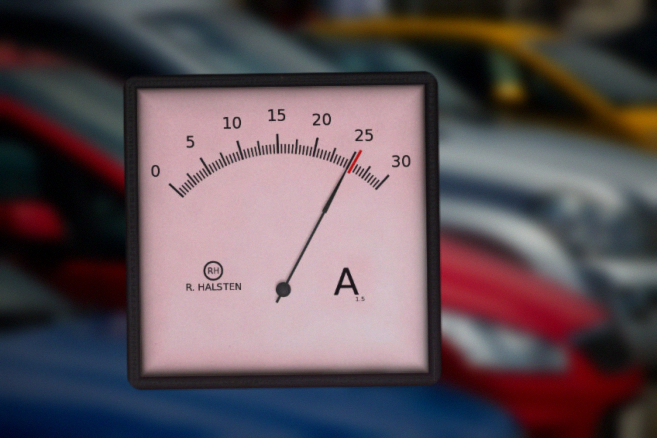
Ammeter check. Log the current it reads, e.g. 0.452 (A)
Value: 25 (A)
